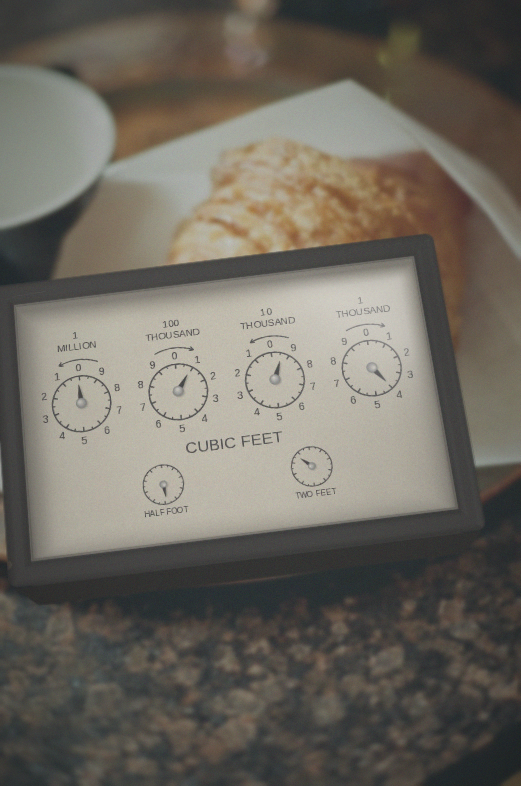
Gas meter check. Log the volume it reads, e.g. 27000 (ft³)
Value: 9400 (ft³)
